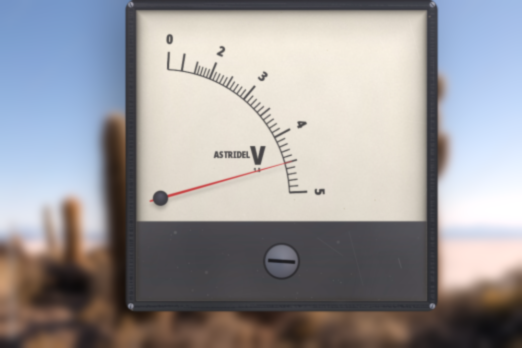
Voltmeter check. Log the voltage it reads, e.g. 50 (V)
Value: 4.5 (V)
